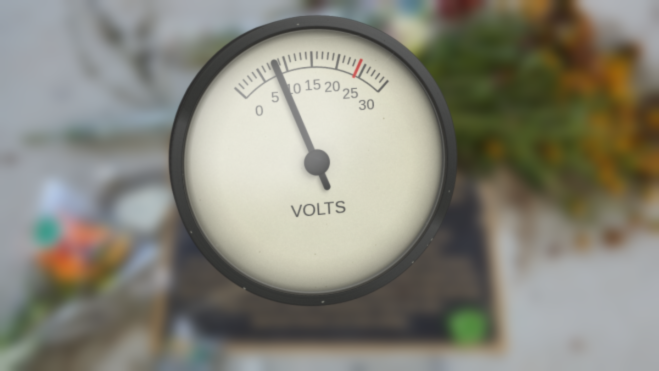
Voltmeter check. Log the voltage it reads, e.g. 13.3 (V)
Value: 8 (V)
